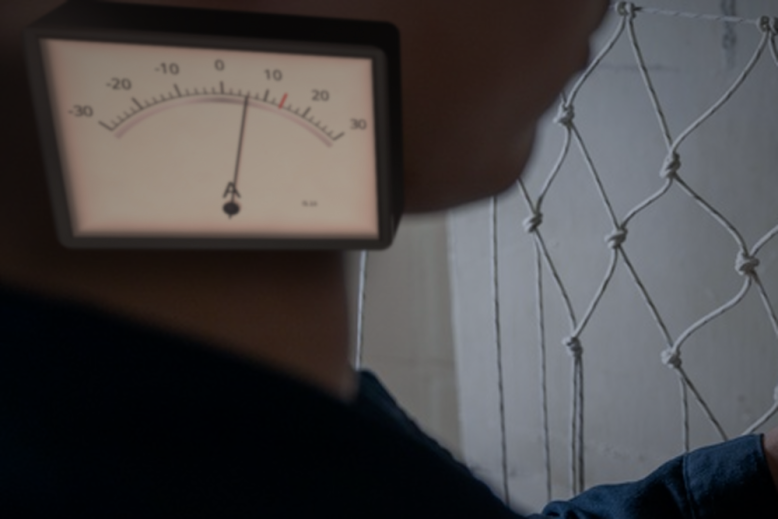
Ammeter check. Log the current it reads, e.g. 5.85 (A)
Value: 6 (A)
